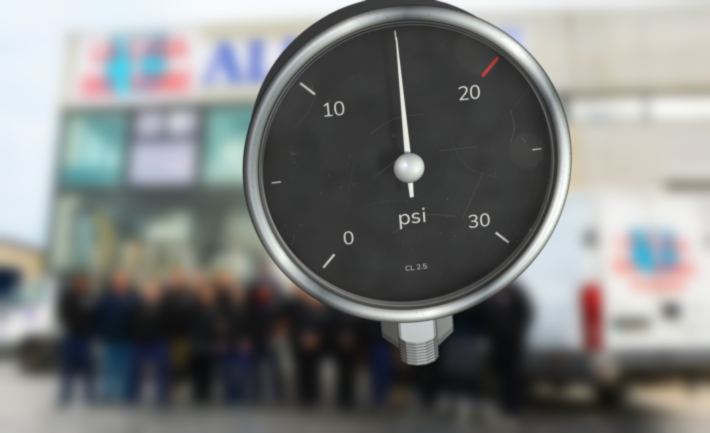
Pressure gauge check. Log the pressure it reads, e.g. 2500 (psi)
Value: 15 (psi)
